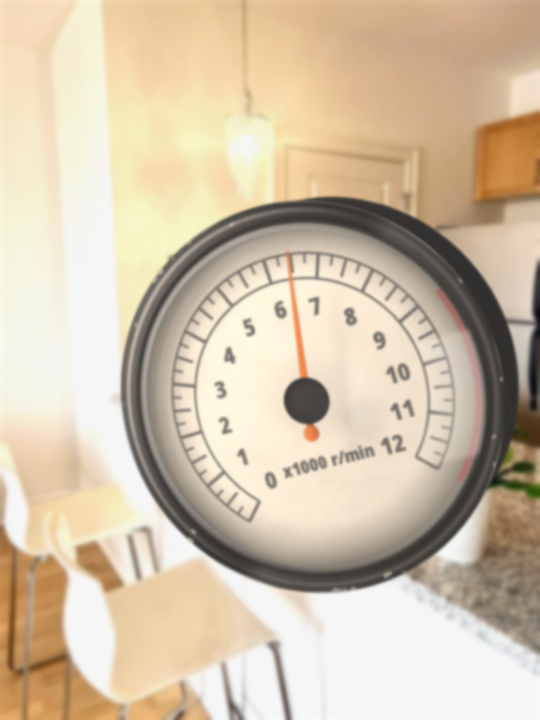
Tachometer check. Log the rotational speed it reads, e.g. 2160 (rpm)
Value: 6500 (rpm)
